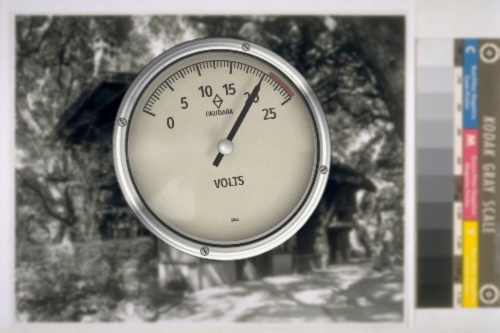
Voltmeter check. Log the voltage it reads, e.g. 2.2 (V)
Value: 20 (V)
